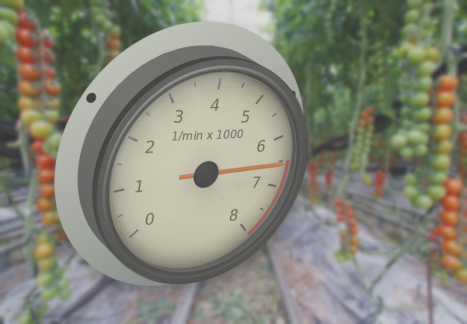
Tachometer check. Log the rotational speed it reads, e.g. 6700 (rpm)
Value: 6500 (rpm)
